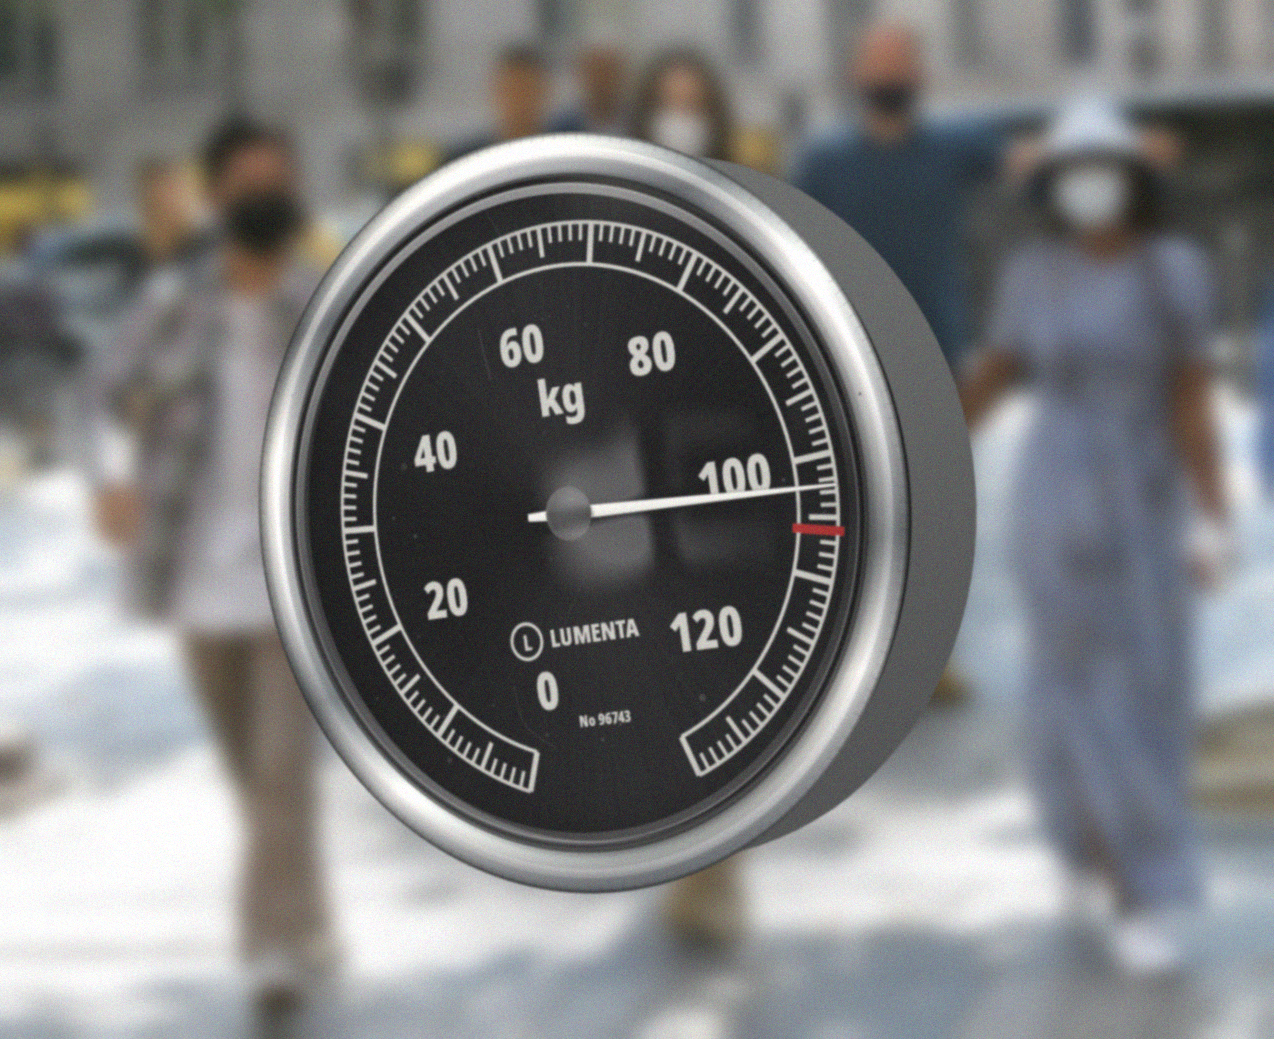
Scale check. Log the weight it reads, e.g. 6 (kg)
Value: 102.5 (kg)
